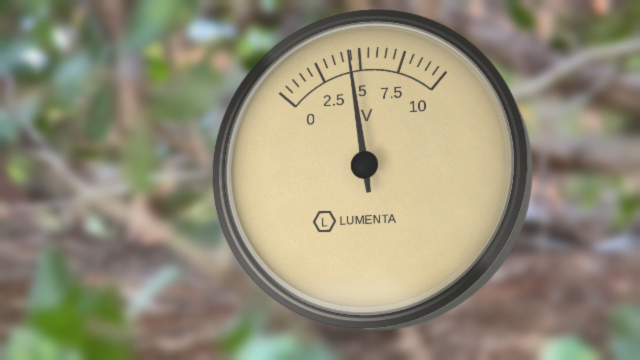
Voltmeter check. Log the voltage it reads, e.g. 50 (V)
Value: 4.5 (V)
